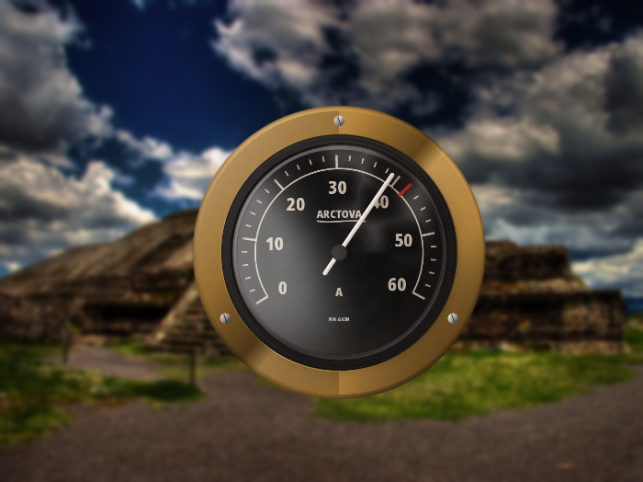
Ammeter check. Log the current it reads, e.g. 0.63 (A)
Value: 39 (A)
